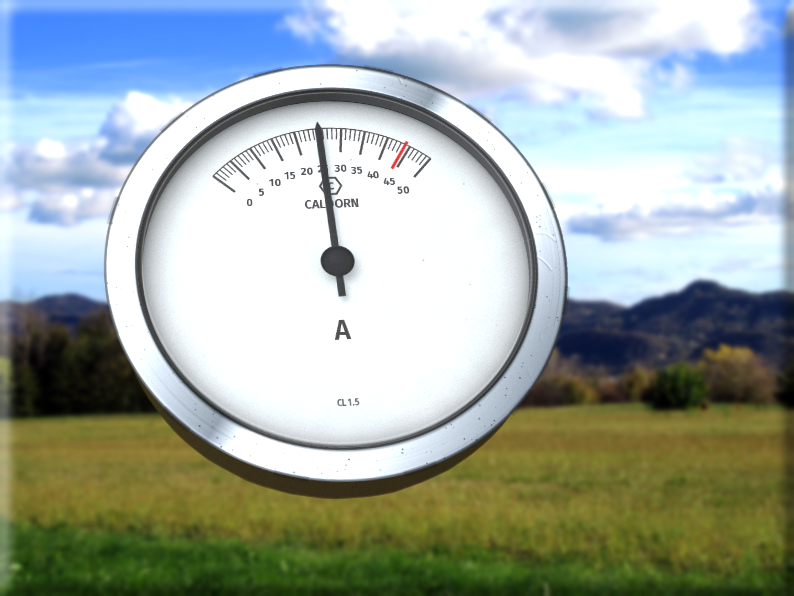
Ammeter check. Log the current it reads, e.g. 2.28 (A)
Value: 25 (A)
